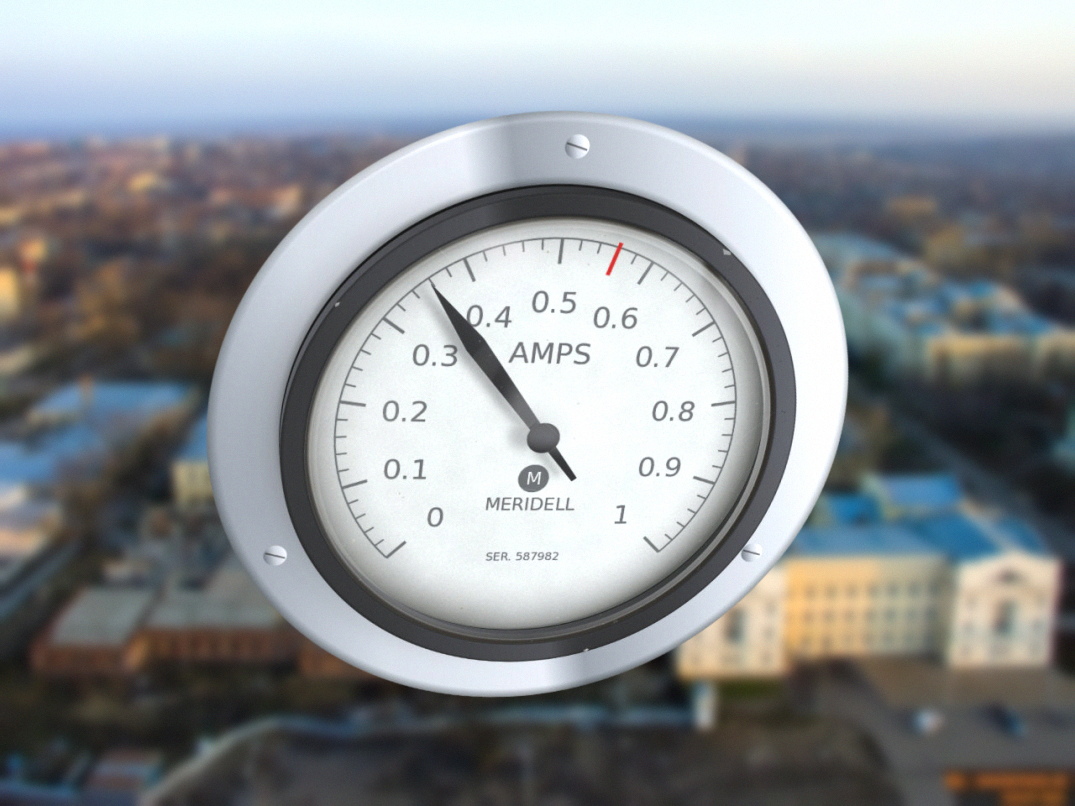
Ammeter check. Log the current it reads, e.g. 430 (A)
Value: 0.36 (A)
